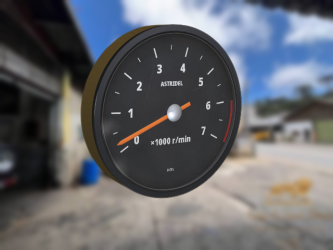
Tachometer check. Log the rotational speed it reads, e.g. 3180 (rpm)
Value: 250 (rpm)
